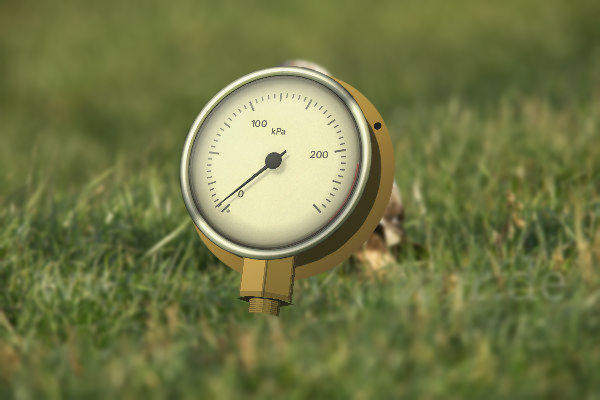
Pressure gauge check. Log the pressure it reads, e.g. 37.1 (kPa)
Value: 5 (kPa)
